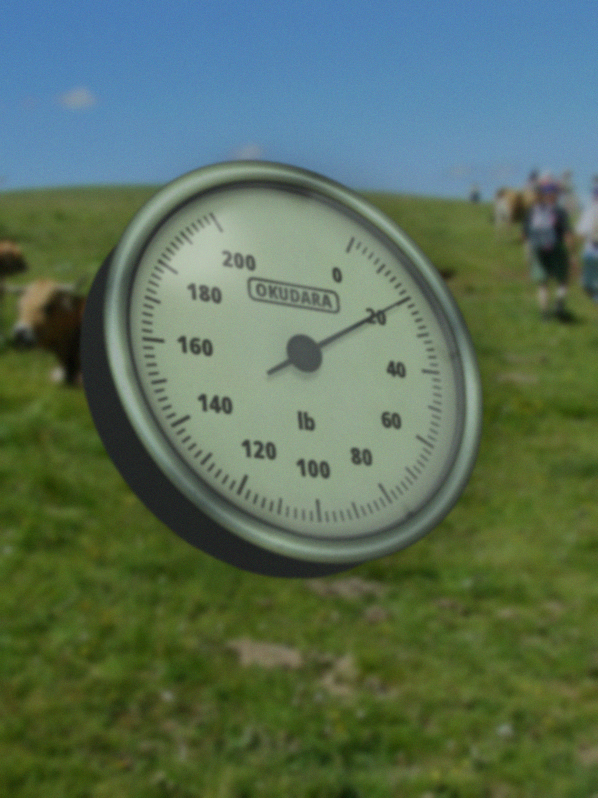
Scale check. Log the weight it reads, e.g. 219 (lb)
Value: 20 (lb)
